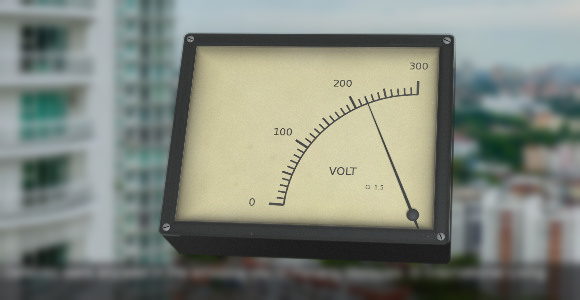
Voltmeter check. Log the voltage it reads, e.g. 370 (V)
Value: 220 (V)
